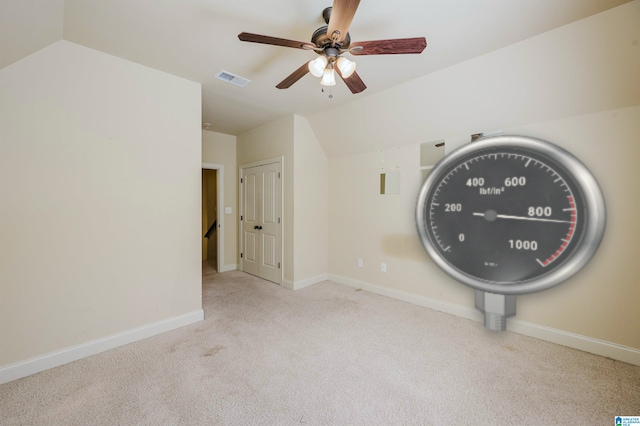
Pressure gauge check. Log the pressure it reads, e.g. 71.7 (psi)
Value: 840 (psi)
